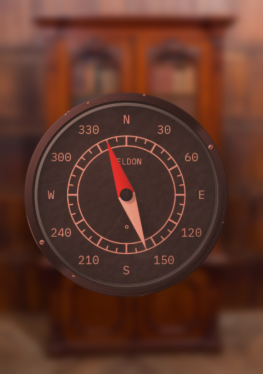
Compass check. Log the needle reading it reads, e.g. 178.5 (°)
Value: 340 (°)
